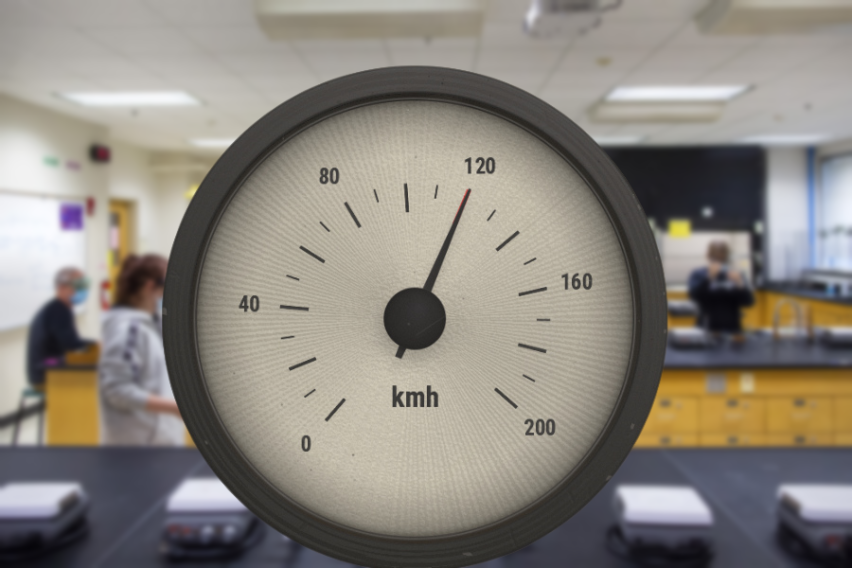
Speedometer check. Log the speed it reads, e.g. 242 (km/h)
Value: 120 (km/h)
